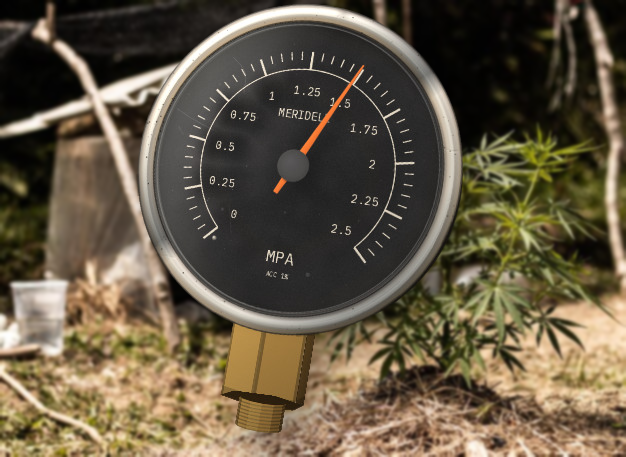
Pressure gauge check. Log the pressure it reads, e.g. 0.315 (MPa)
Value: 1.5 (MPa)
